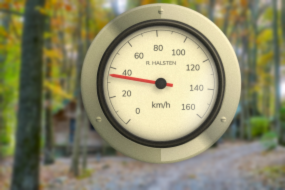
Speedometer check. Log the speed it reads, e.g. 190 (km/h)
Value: 35 (km/h)
